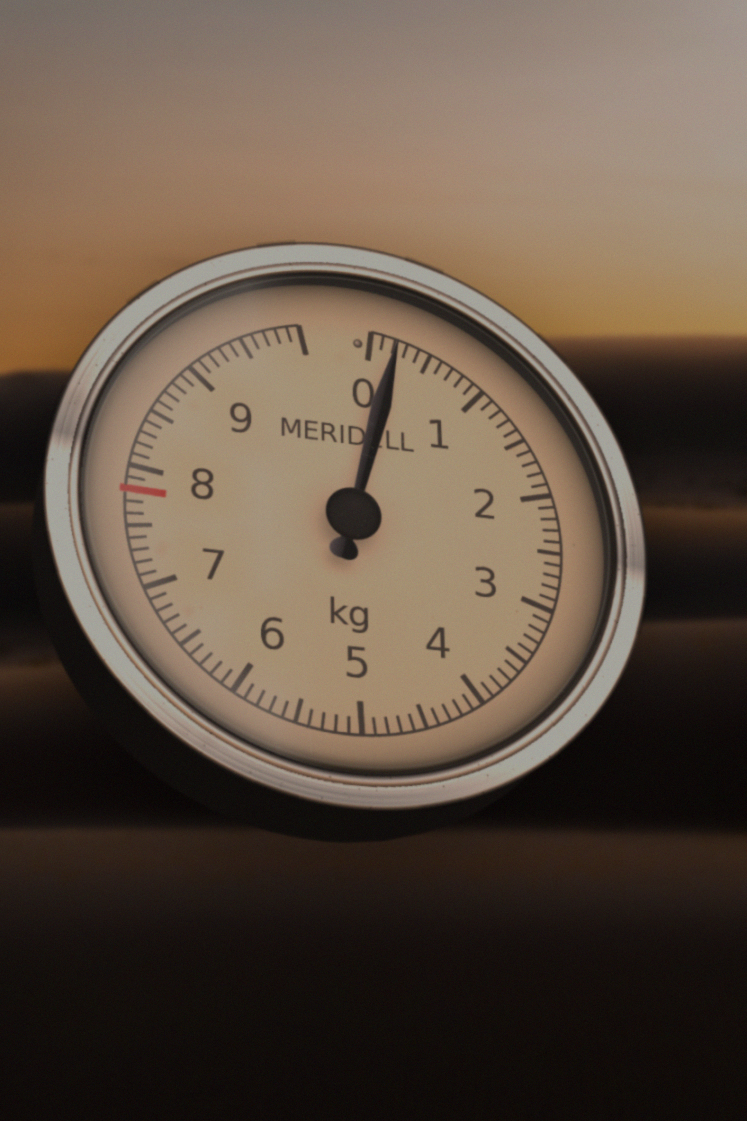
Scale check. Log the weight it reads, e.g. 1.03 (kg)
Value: 0.2 (kg)
